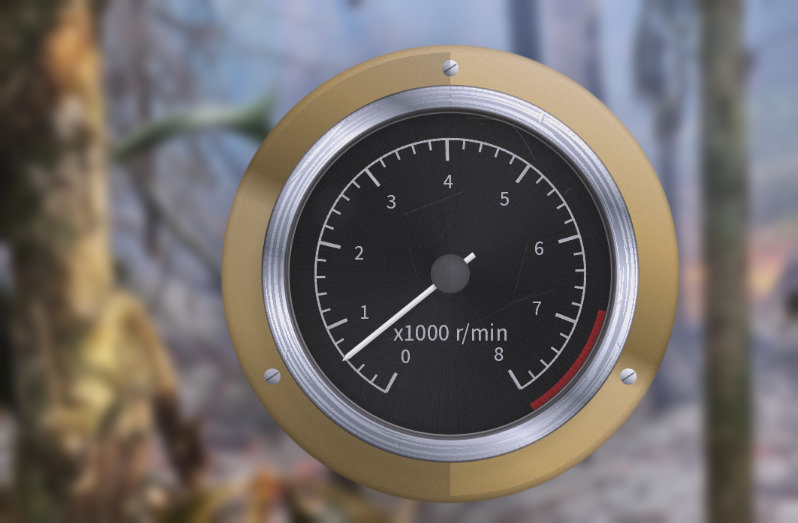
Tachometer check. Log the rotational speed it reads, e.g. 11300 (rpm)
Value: 600 (rpm)
